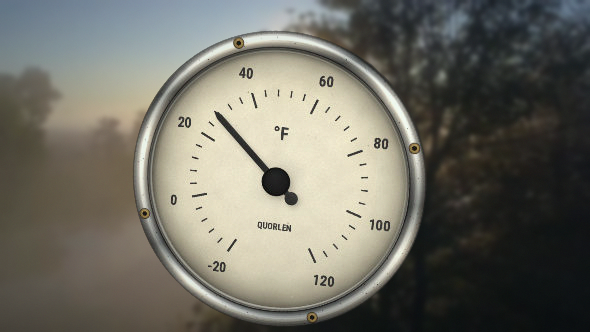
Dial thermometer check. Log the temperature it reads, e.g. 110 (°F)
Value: 28 (°F)
